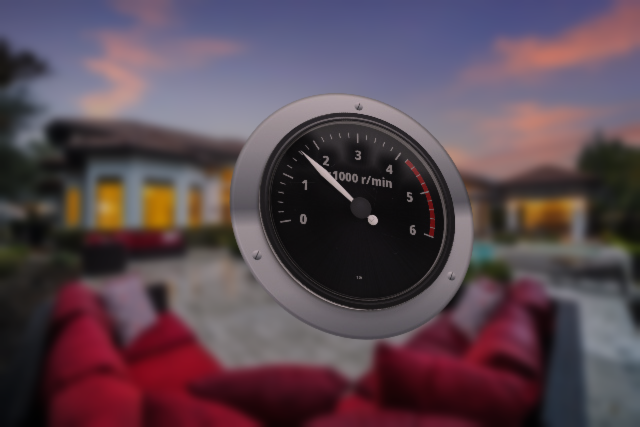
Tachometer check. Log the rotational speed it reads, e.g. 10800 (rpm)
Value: 1600 (rpm)
